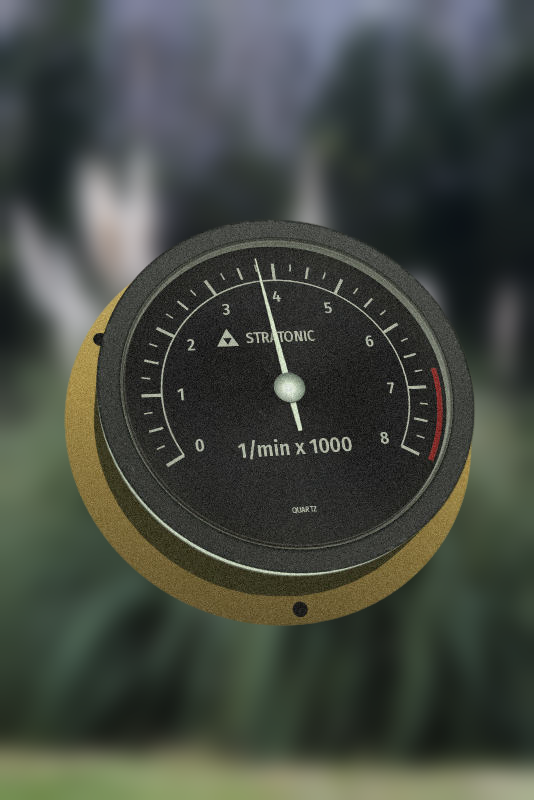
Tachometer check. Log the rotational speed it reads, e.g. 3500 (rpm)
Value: 3750 (rpm)
